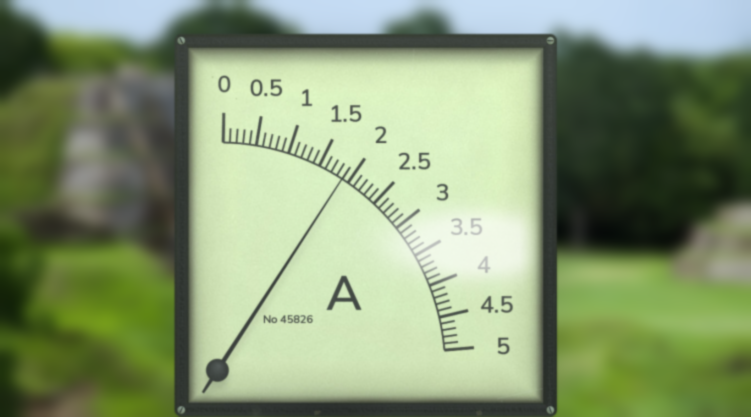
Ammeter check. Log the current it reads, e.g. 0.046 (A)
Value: 1.9 (A)
